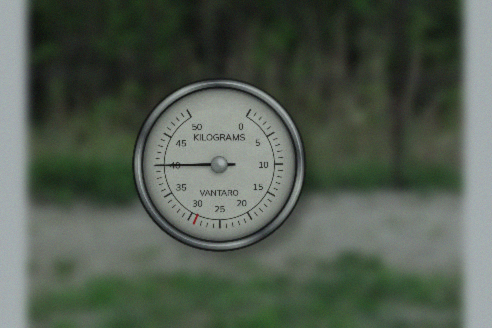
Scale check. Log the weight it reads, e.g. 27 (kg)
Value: 40 (kg)
